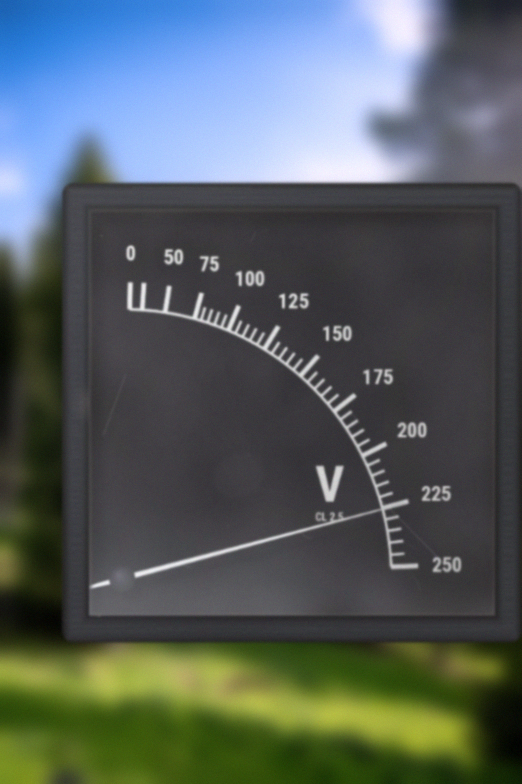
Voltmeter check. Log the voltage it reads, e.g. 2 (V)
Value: 225 (V)
